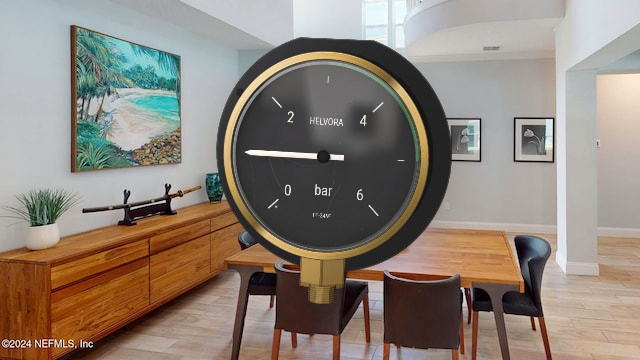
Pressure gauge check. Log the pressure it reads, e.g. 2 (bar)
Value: 1 (bar)
